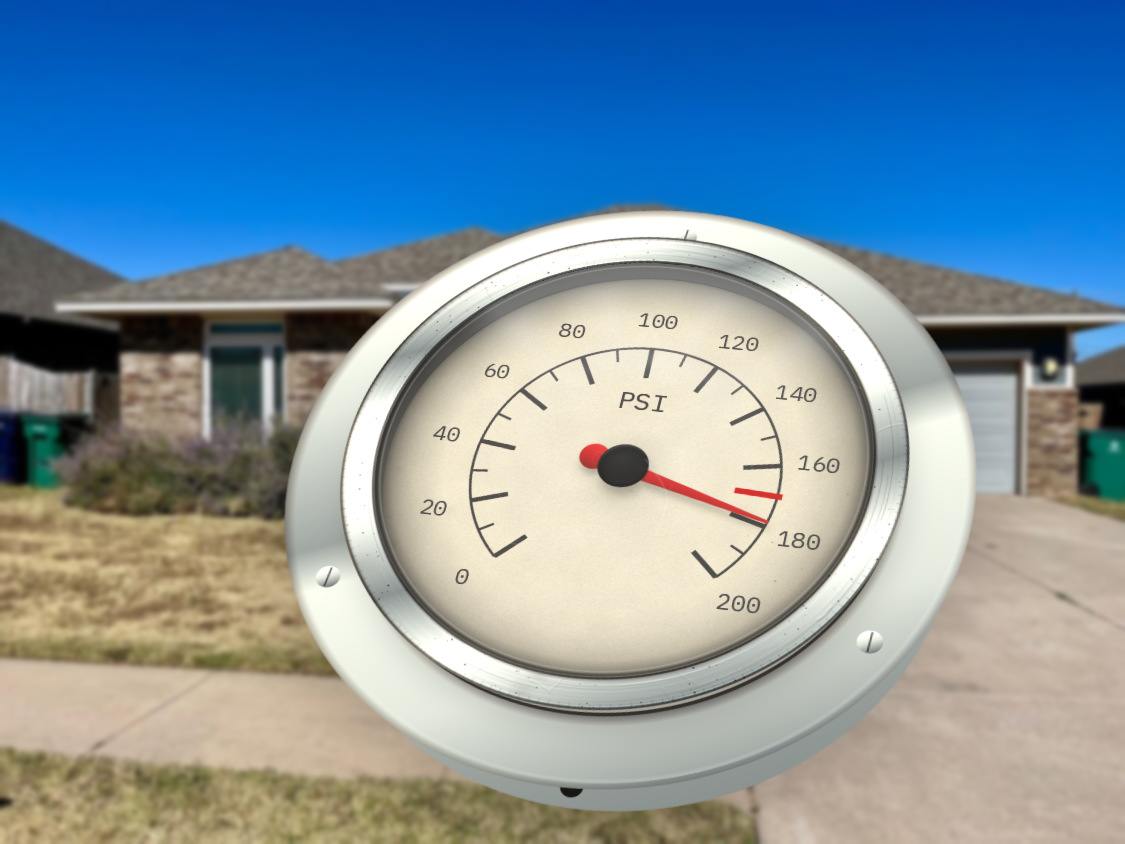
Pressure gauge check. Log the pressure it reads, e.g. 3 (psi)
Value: 180 (psi)
